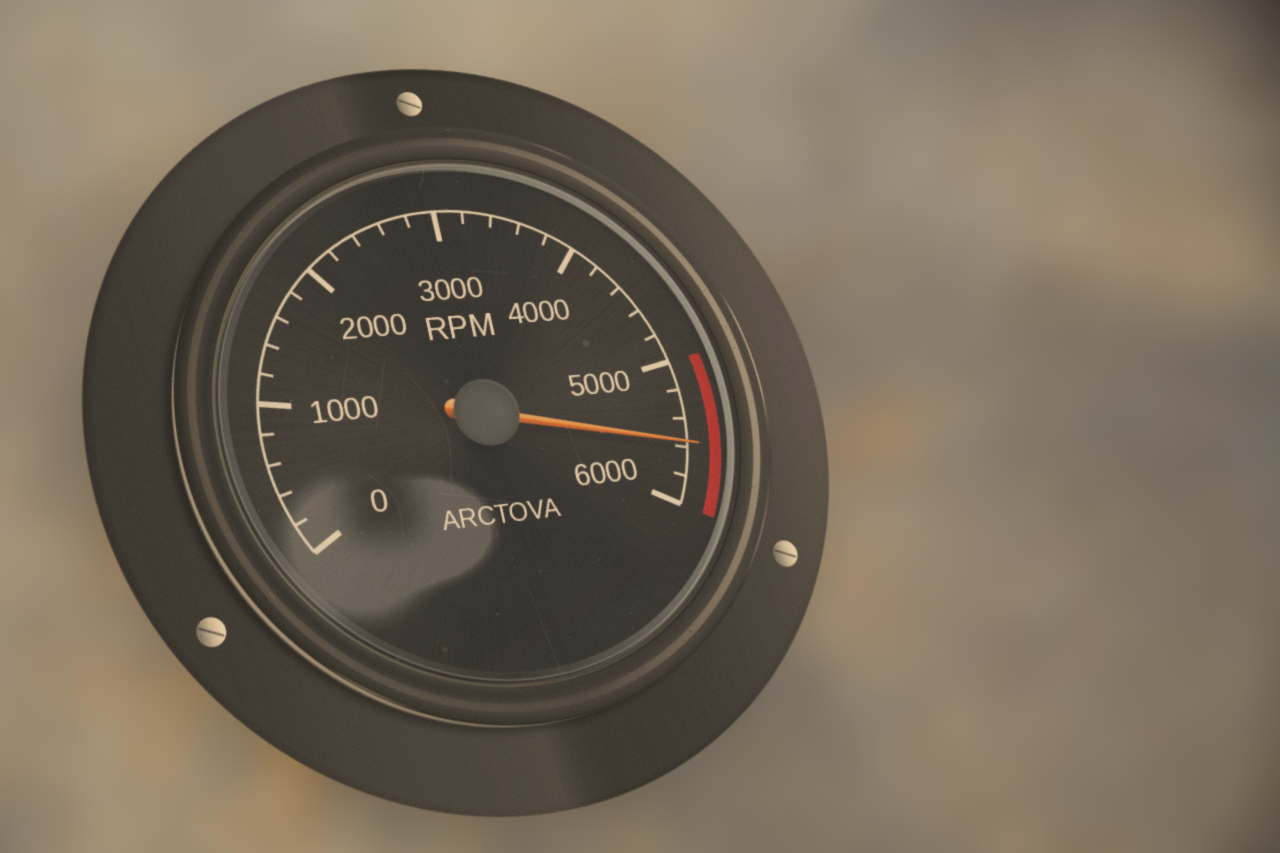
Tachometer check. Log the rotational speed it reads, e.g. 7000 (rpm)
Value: 5600 (rpm)
